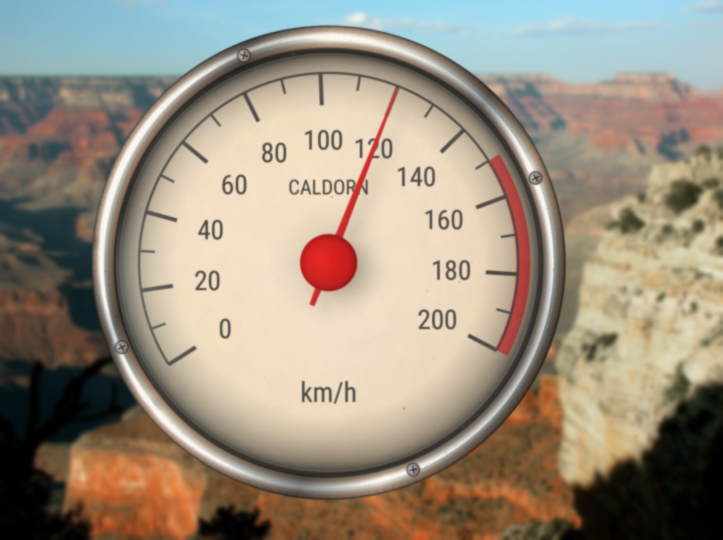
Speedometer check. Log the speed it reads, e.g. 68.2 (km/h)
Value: 120 (km/h)
